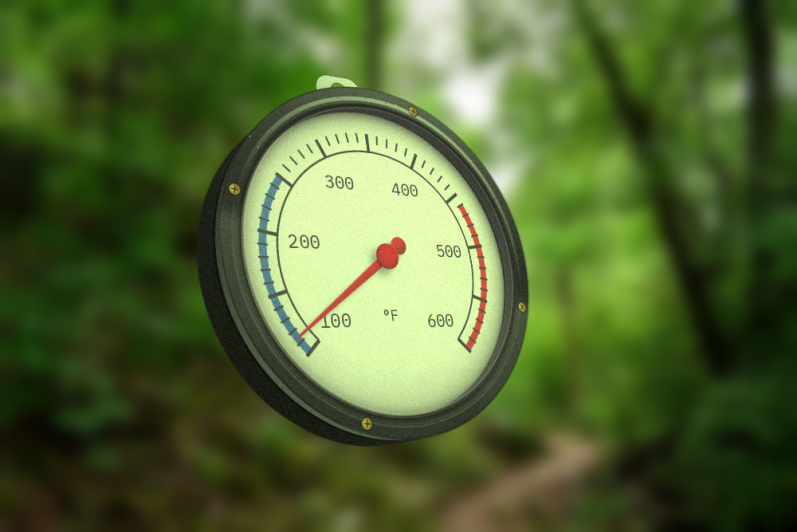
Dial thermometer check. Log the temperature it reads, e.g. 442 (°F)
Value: 115 (°F)
